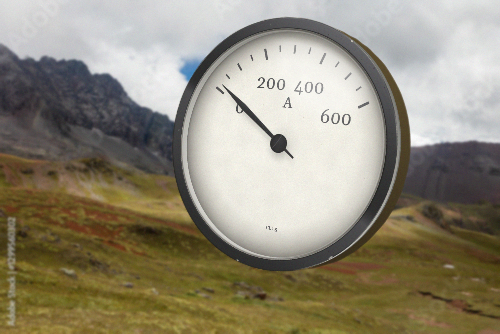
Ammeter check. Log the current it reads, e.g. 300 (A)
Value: 25 (A)
